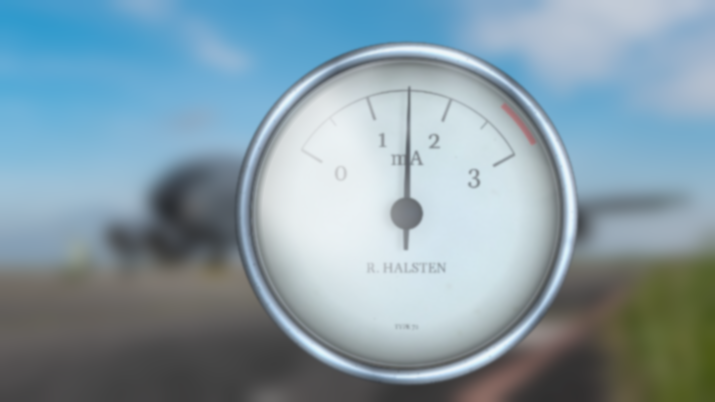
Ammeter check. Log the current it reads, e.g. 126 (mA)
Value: 1.5 (mA)
